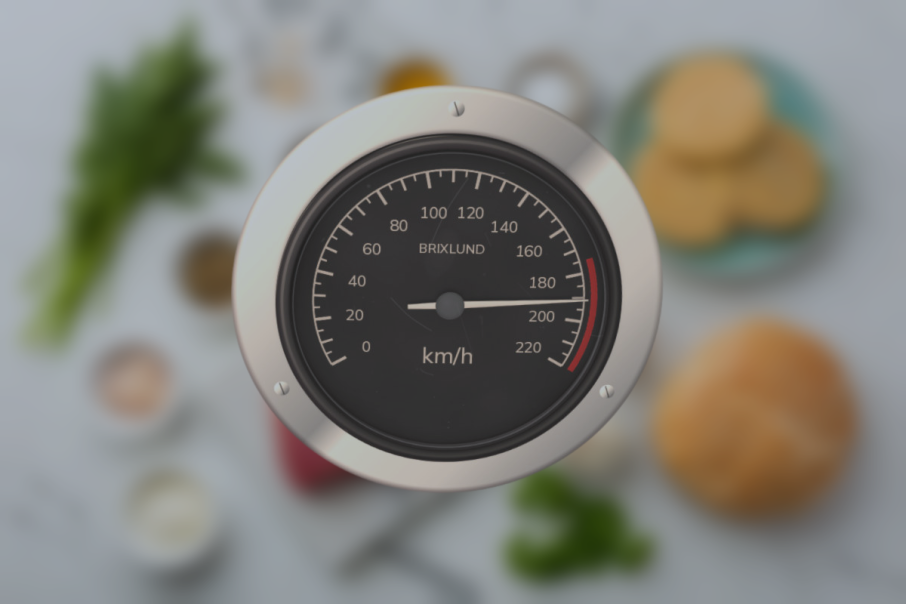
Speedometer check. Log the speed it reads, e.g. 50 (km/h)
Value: 190 (km/h)
